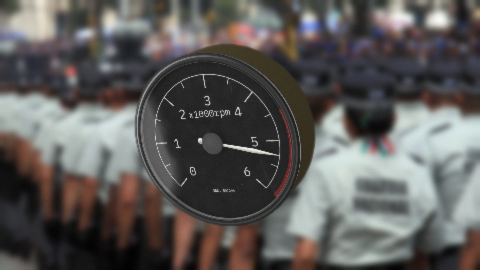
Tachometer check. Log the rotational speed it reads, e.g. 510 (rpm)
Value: 5250 (rpm)
